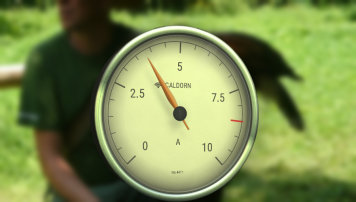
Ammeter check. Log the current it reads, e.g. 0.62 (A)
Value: 3.75 (A)
